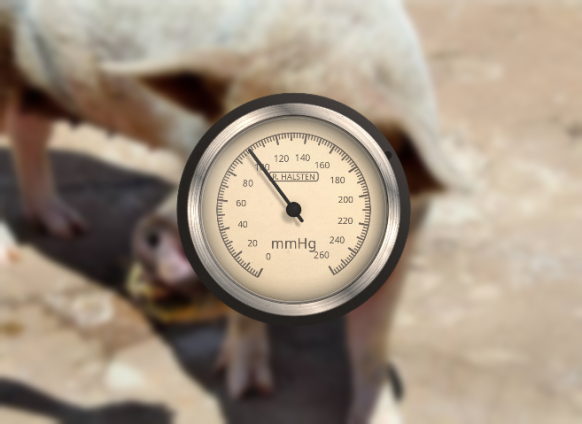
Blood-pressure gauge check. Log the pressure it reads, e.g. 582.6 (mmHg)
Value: 100 (mmHg)
